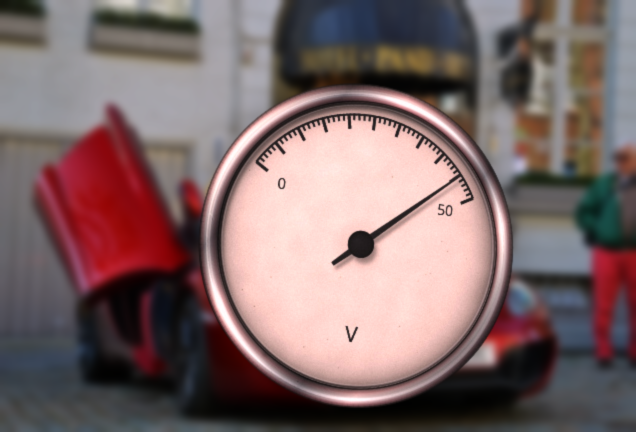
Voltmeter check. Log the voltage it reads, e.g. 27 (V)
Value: 45 (V)
